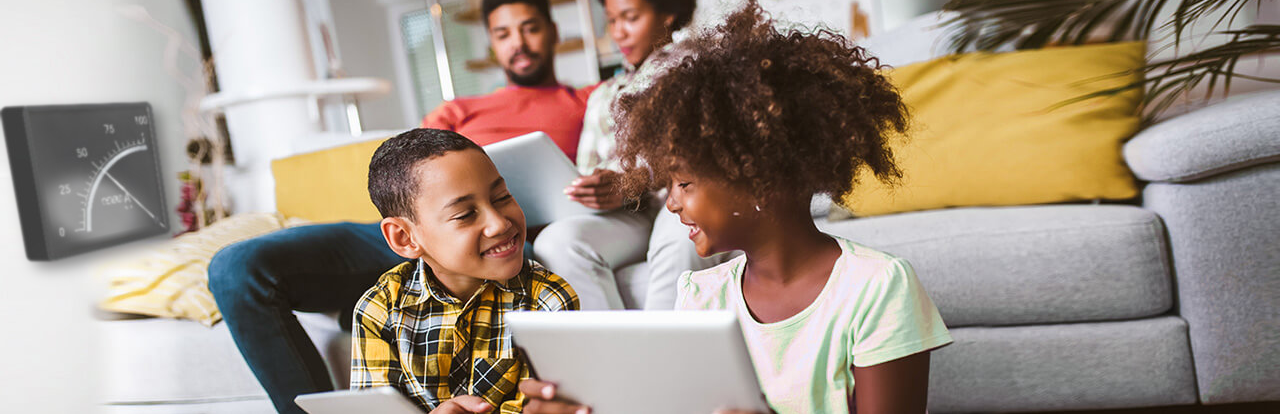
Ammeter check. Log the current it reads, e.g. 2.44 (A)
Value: 50 (A)
